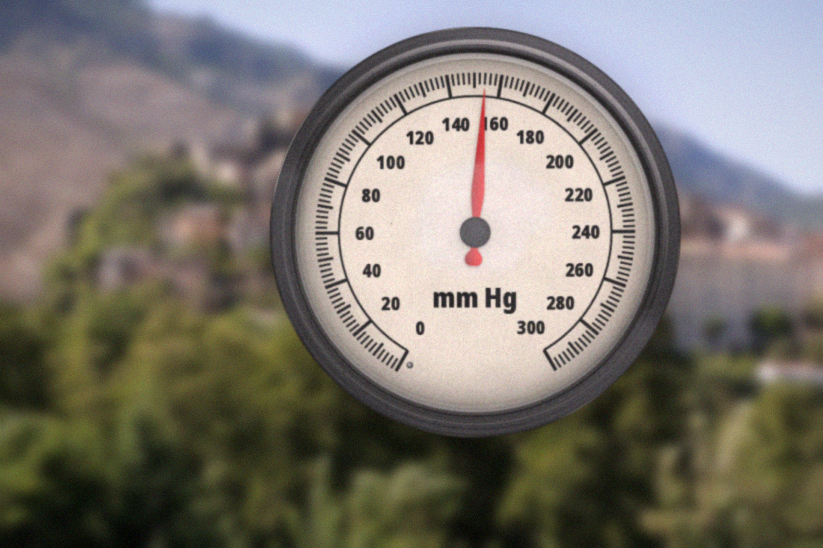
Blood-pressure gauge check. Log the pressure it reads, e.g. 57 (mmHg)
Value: 154 (mmHg)
